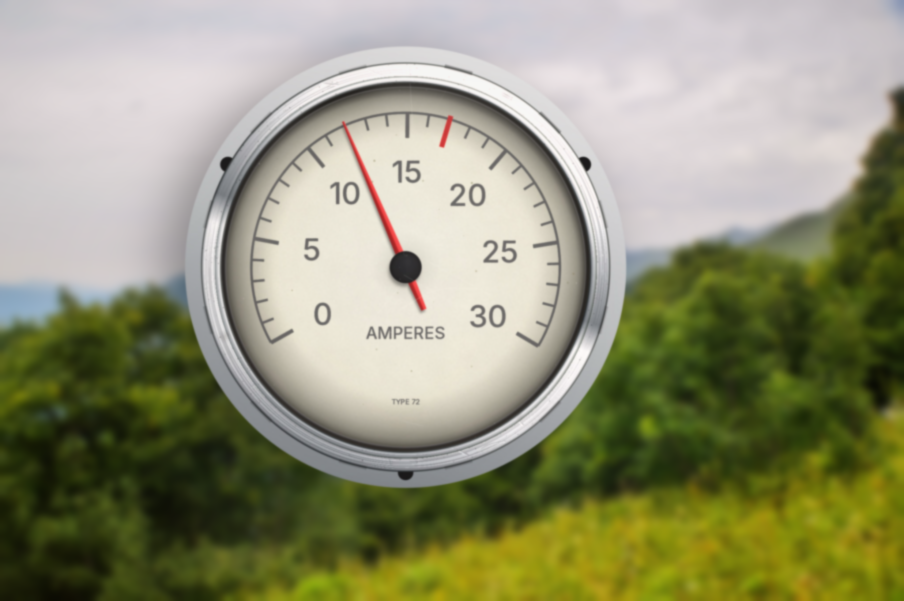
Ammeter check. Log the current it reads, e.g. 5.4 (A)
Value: 12 (A)
